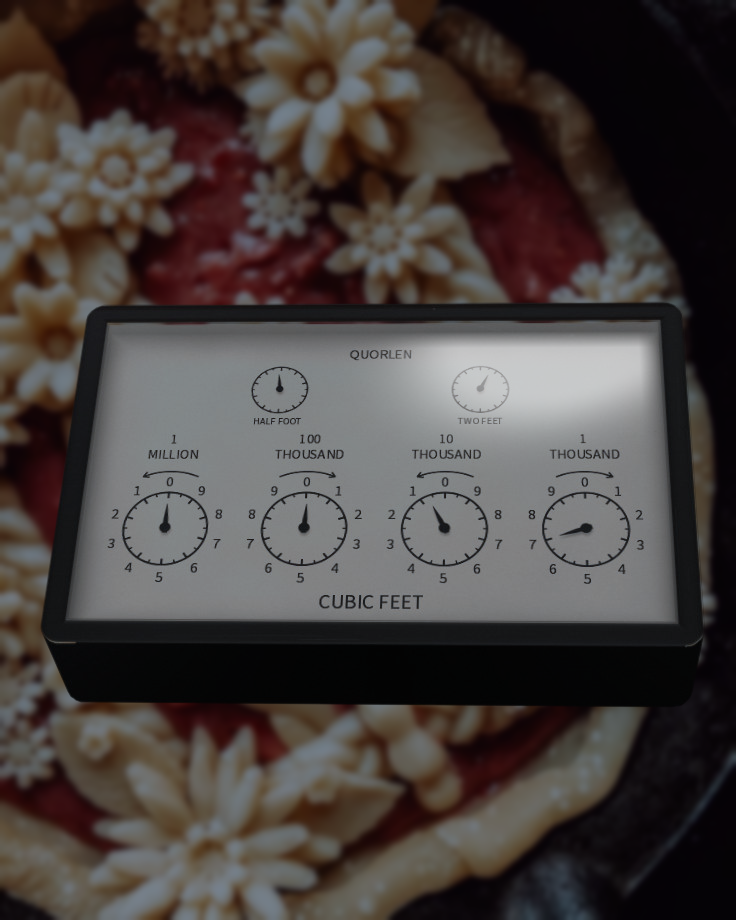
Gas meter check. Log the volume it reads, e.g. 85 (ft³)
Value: 700 (ft³)
